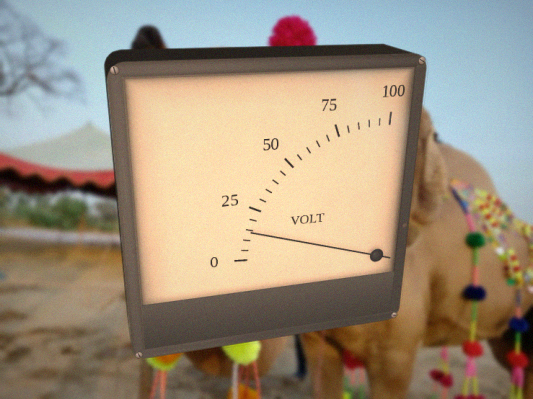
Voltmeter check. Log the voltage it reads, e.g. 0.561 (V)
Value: 15 (V)
